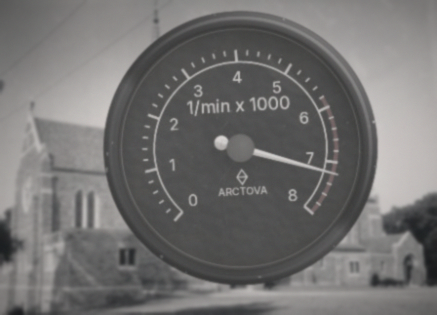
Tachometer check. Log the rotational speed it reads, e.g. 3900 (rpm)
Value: 7200 (rpm)
